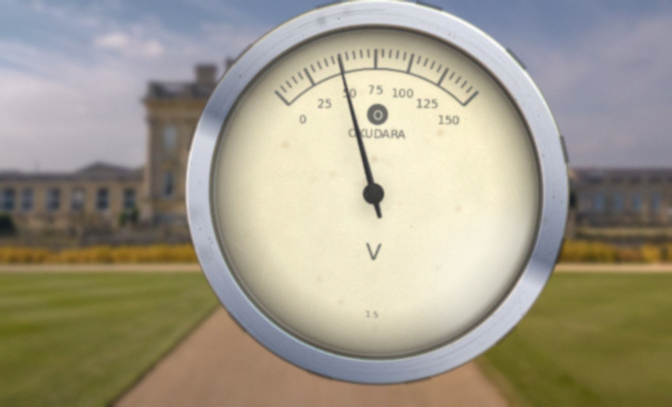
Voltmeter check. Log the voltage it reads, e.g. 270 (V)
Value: 50 (V)
